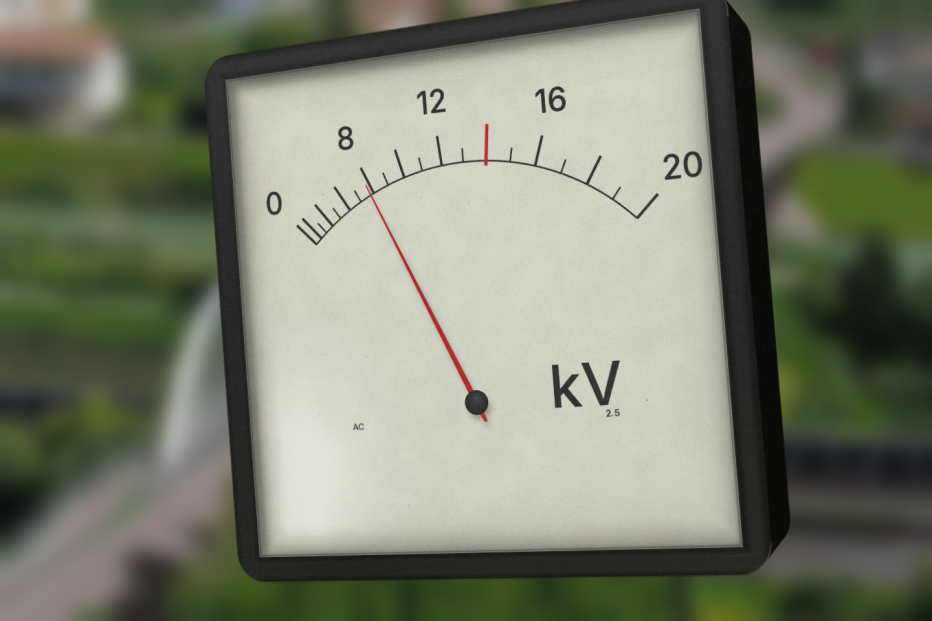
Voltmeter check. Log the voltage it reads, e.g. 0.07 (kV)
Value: 8 (kV)
